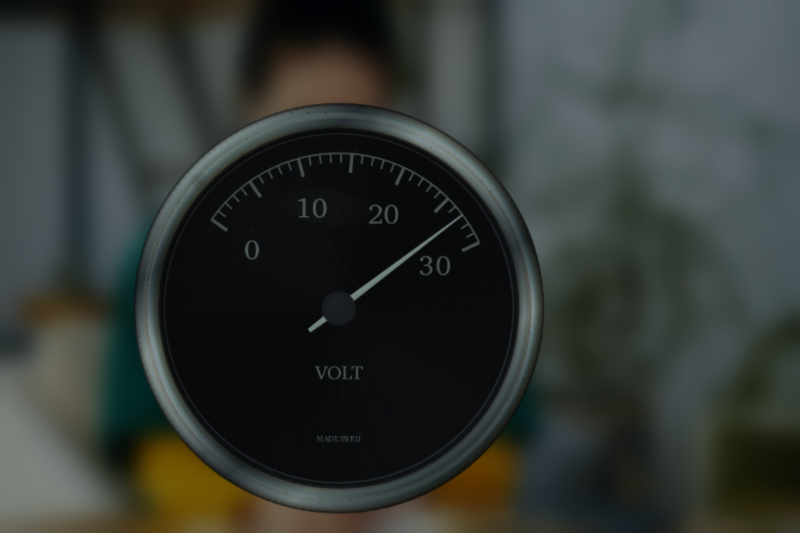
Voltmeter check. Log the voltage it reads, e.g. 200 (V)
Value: 27 (V)
